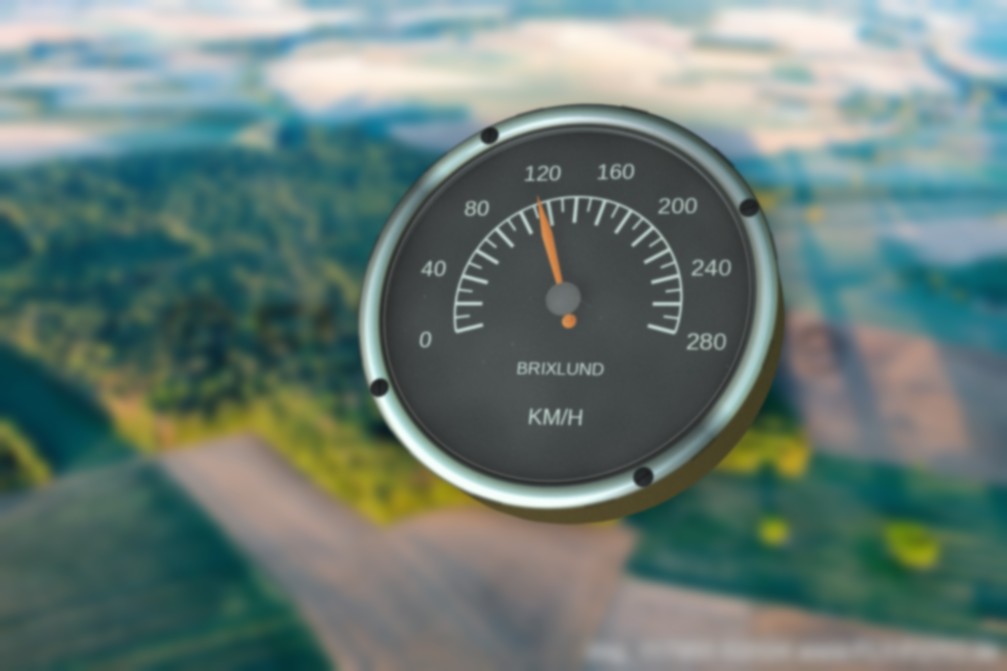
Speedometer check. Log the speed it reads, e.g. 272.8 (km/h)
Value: 115 (km/h)
